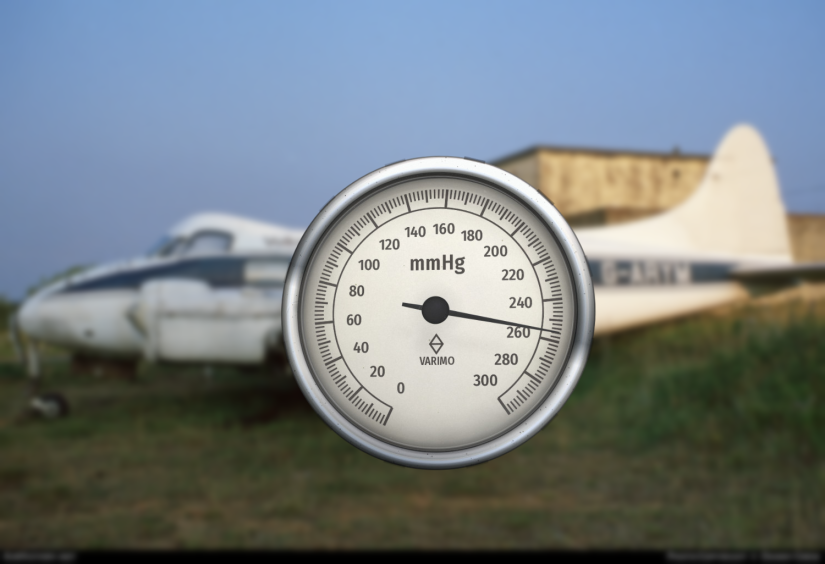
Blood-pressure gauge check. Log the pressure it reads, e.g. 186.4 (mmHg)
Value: 256 (mmHg)
